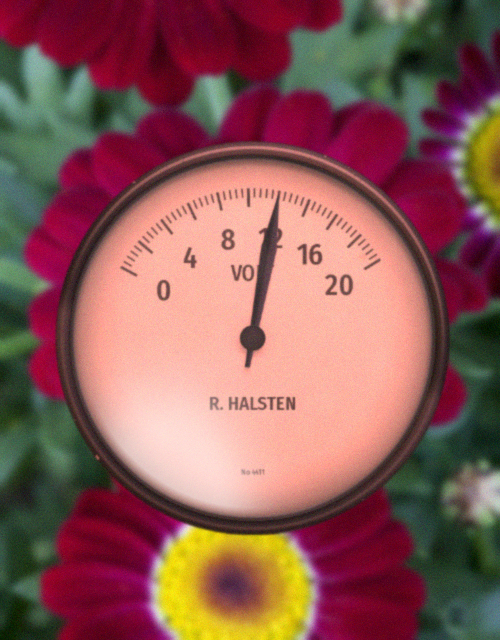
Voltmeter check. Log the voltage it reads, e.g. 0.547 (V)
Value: 12 (V)
